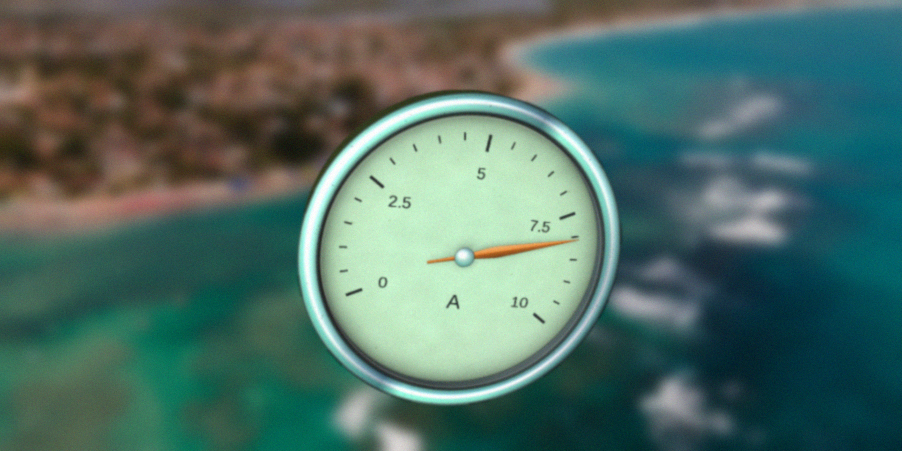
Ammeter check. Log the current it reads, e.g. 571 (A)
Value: 8 (A)
